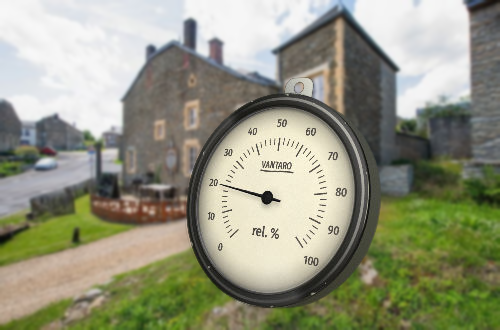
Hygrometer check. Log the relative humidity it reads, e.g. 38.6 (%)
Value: 20 (%)
